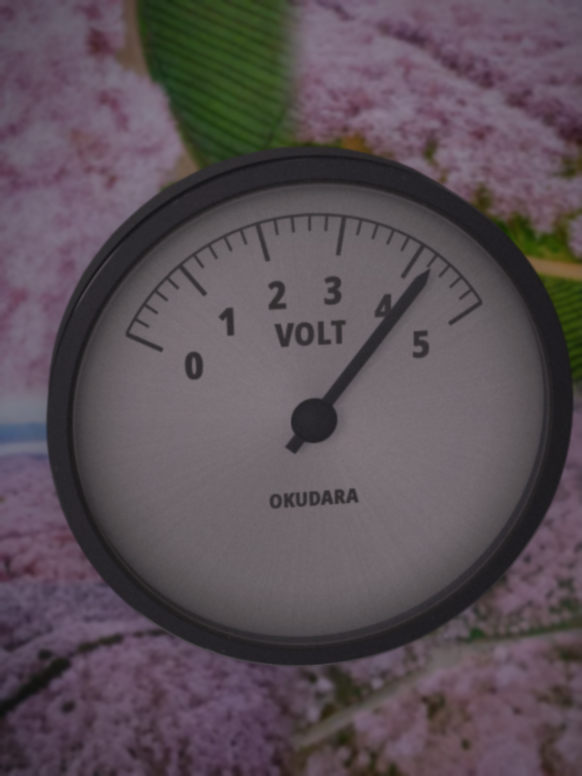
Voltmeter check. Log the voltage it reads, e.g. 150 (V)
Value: 4.2 (V)
